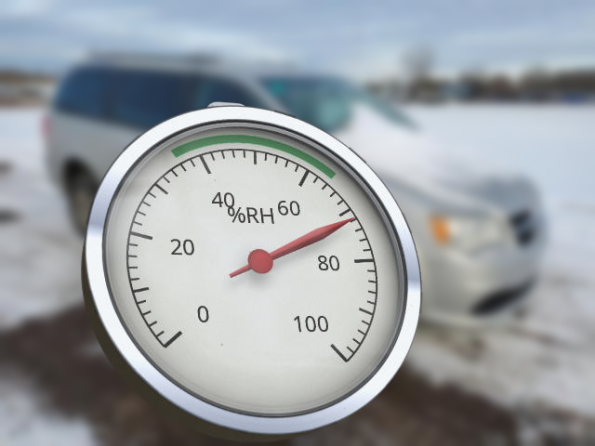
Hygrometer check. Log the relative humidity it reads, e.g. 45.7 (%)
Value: 72 (%)
